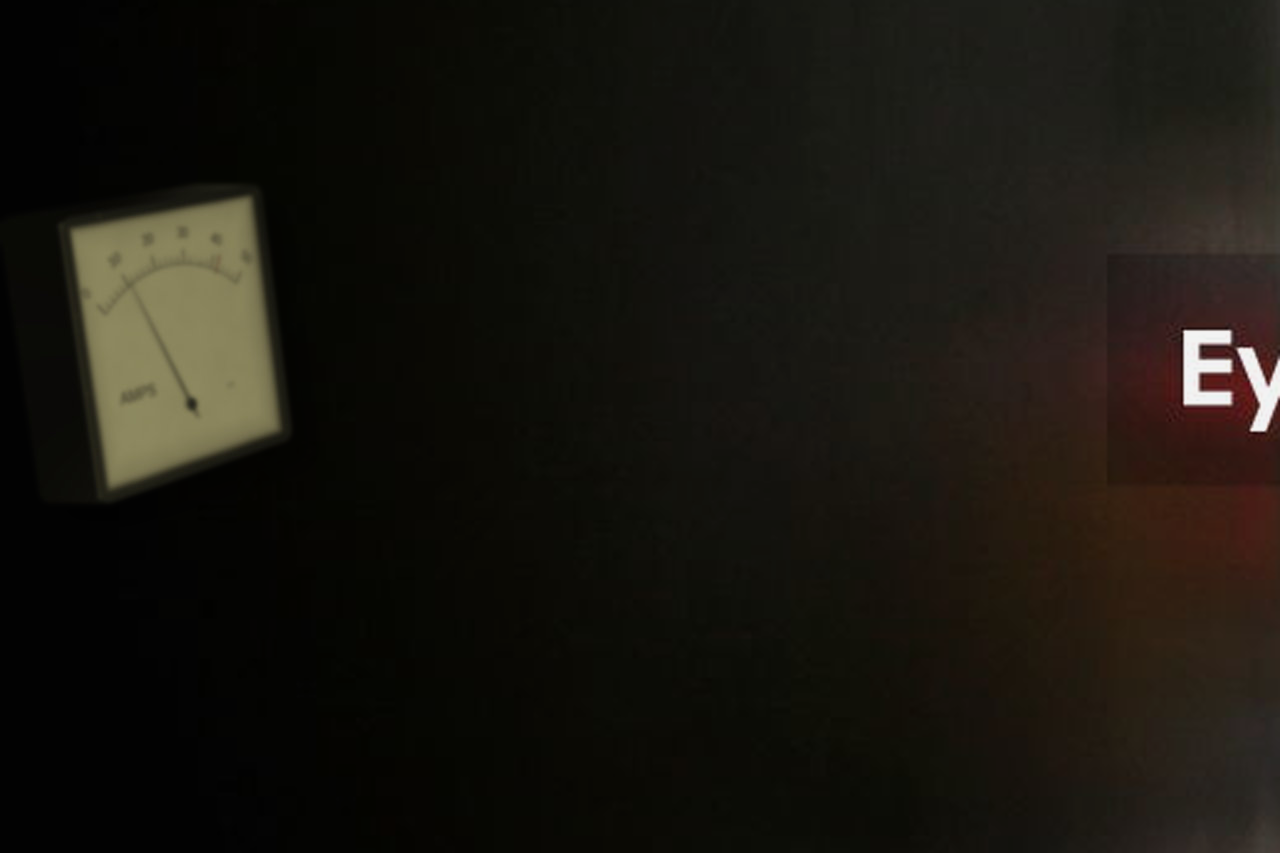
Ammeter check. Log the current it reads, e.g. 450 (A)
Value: 10 (A)
